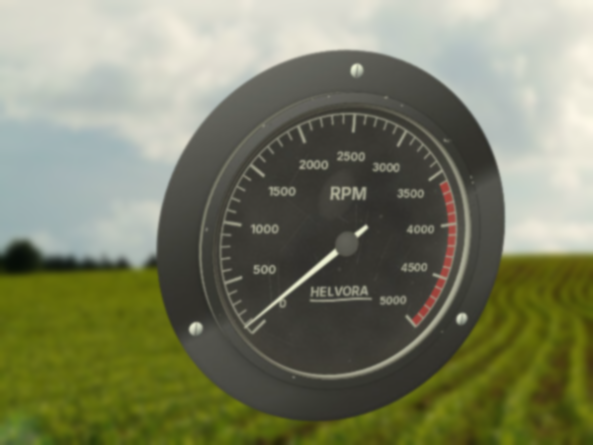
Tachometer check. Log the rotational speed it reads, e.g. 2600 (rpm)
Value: 100 (rpm)
